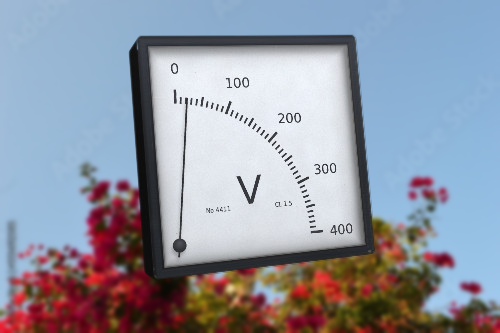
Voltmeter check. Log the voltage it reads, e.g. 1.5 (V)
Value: 20 (V)
